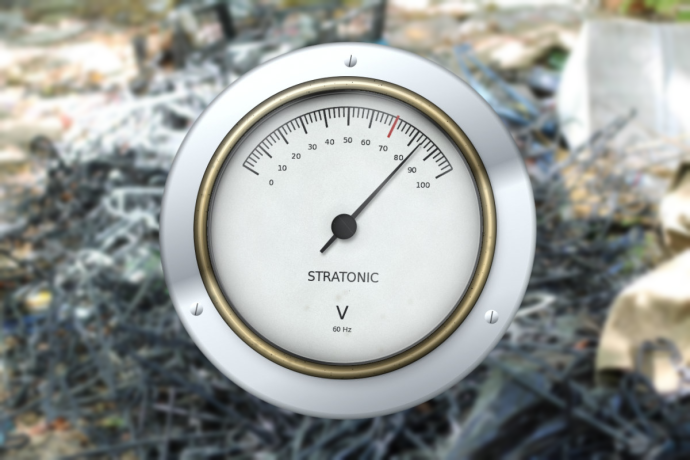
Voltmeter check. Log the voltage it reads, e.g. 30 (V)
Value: 84 (V)
